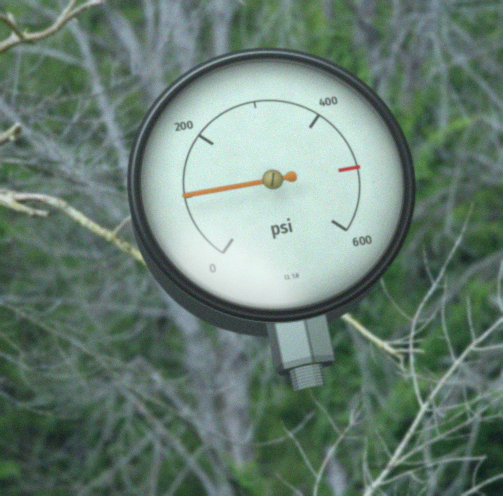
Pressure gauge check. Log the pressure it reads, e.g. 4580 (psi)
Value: 100 (psi)
